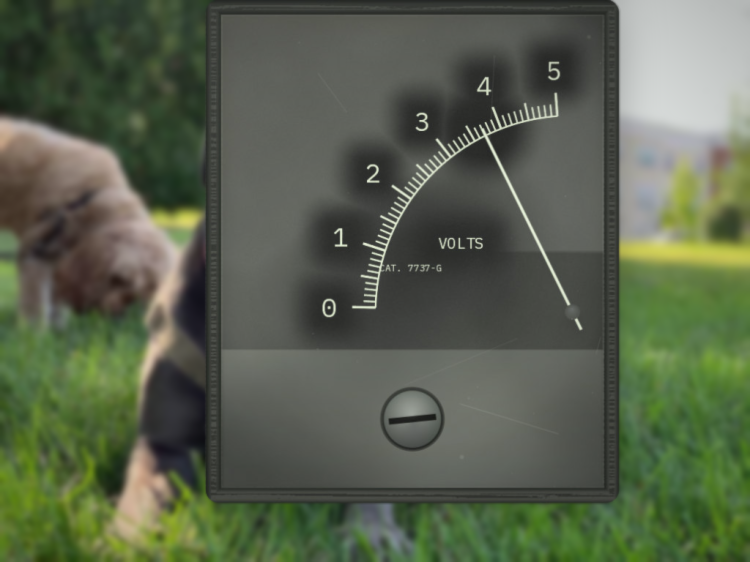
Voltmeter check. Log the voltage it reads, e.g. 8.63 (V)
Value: 3.7 (V)
